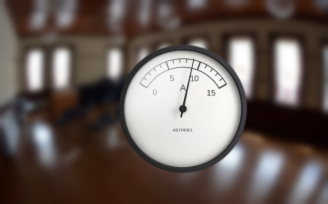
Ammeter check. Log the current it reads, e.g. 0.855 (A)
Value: 9 (A)
